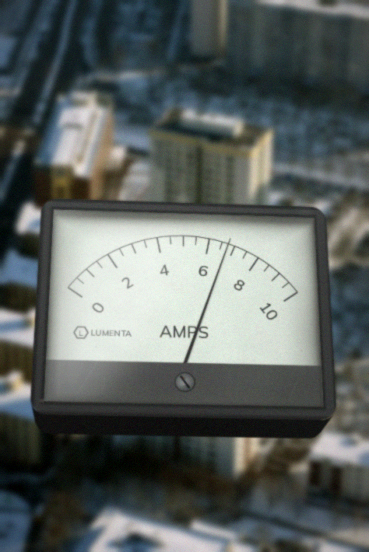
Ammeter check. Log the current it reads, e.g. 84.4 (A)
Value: 6.75 (A)
